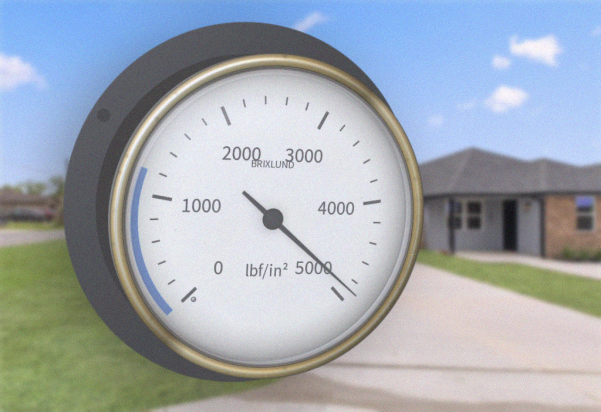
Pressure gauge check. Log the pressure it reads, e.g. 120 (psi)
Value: 4900 (psi)
